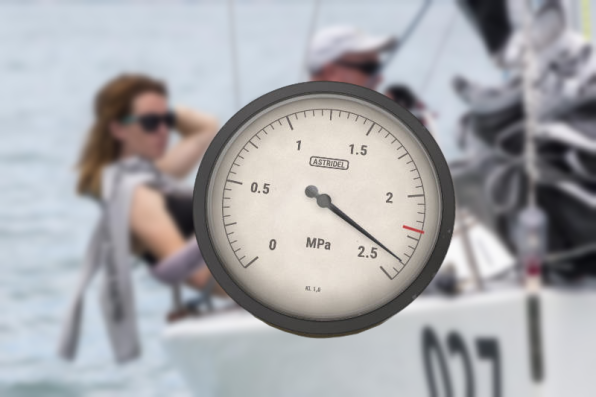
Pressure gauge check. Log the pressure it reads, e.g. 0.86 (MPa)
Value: 2.4 (MPa)
